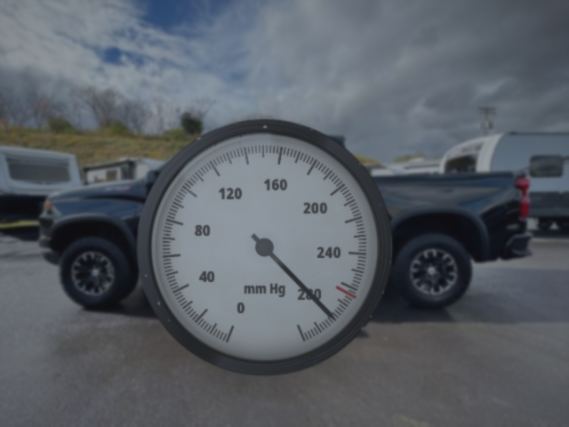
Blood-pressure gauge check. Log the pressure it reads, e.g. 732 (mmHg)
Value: 280 (mmHg)
